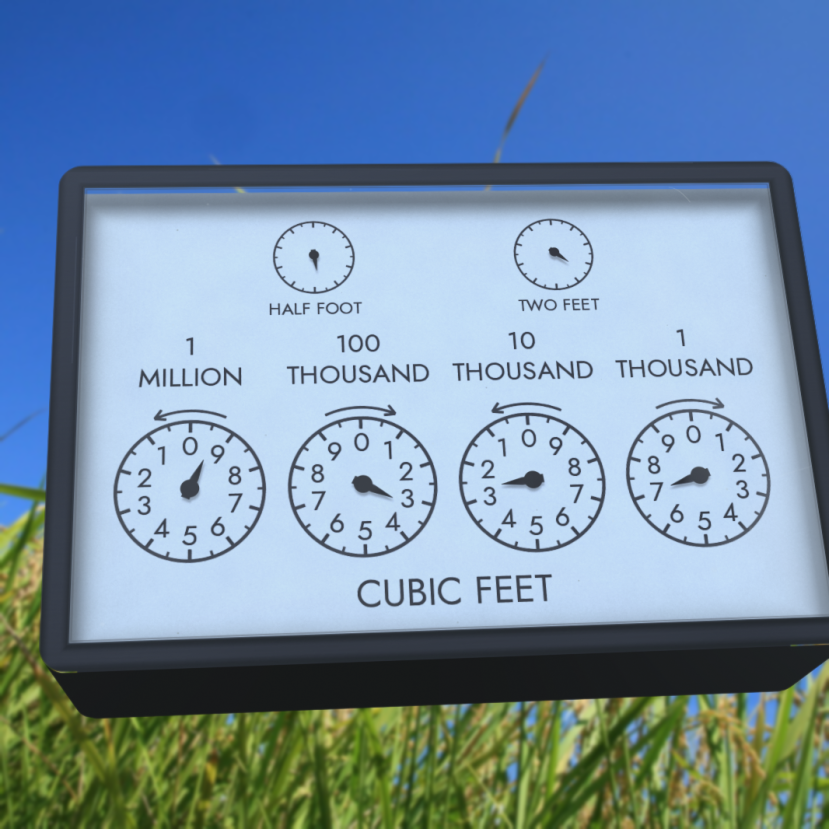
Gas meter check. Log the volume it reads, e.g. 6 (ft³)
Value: 932700 (ft³)
